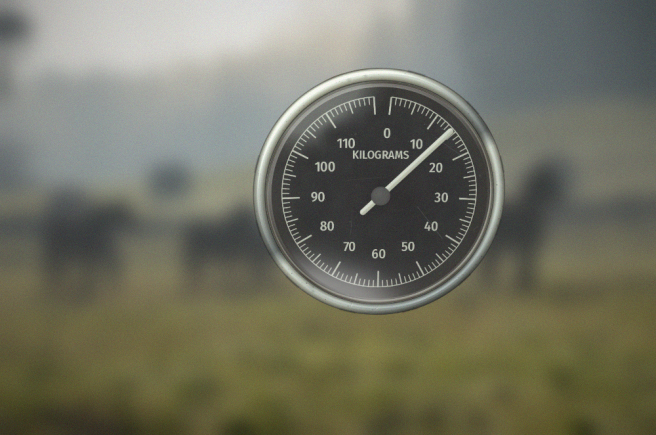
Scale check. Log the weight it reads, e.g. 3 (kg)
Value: 14 (kg)
